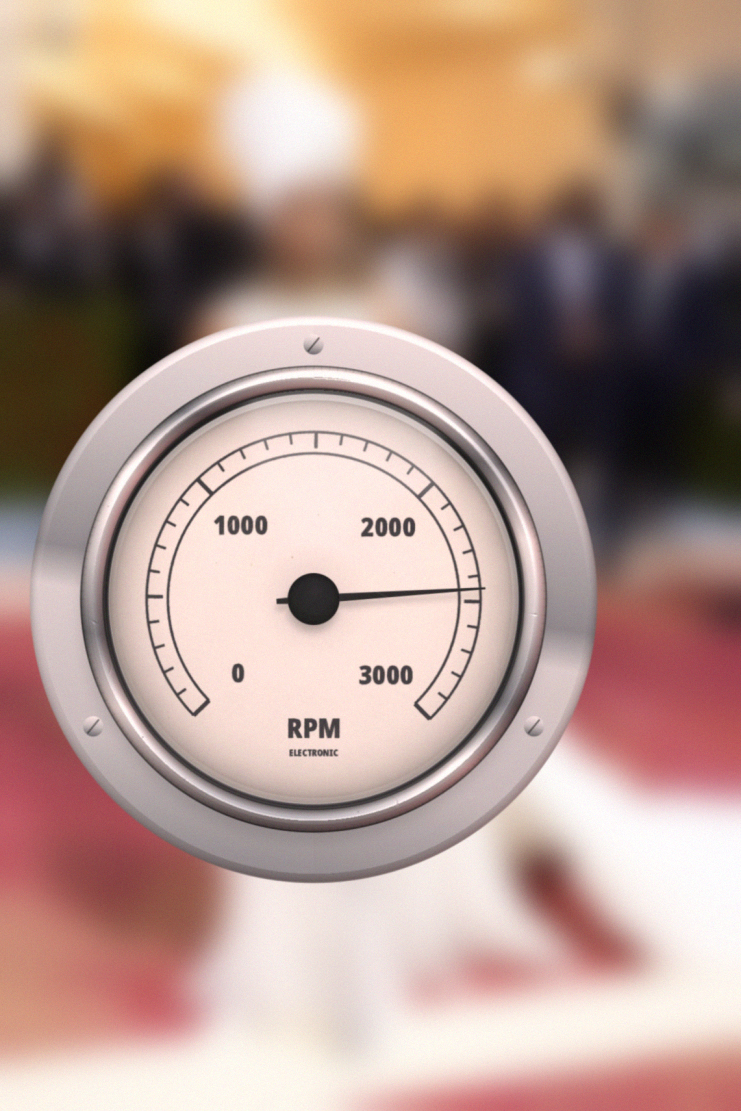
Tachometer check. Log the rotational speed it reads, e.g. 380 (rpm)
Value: 2450 (rpm)
